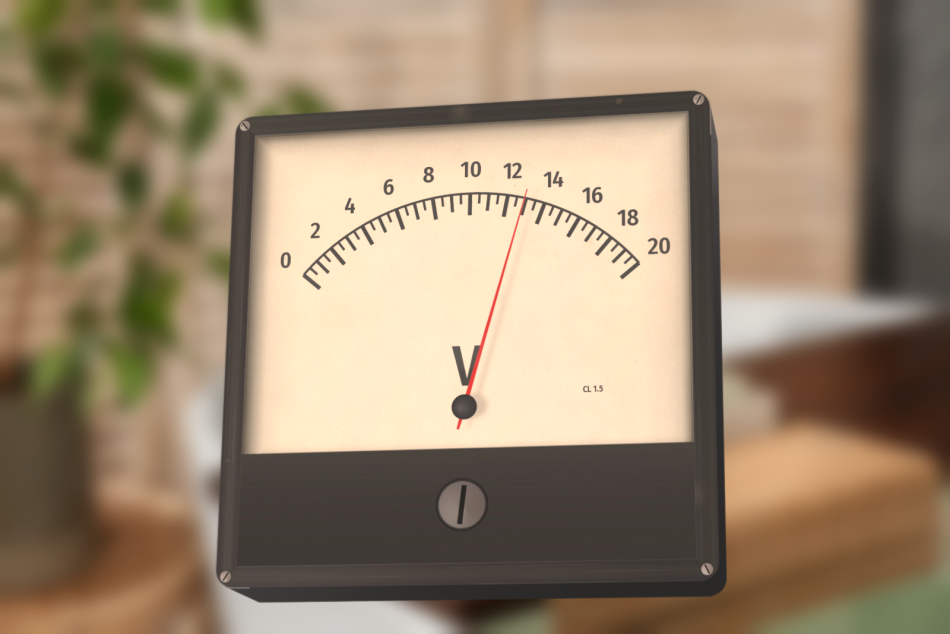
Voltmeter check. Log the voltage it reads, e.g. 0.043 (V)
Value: 13 (V)
